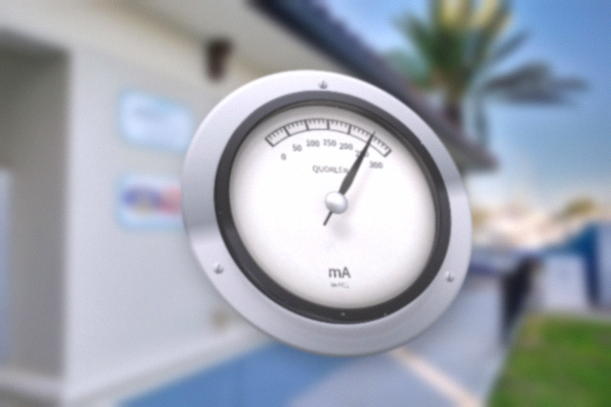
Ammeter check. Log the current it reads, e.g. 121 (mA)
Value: 250 (mA)
